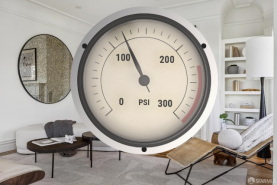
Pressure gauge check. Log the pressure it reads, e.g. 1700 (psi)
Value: 120 (psi)
